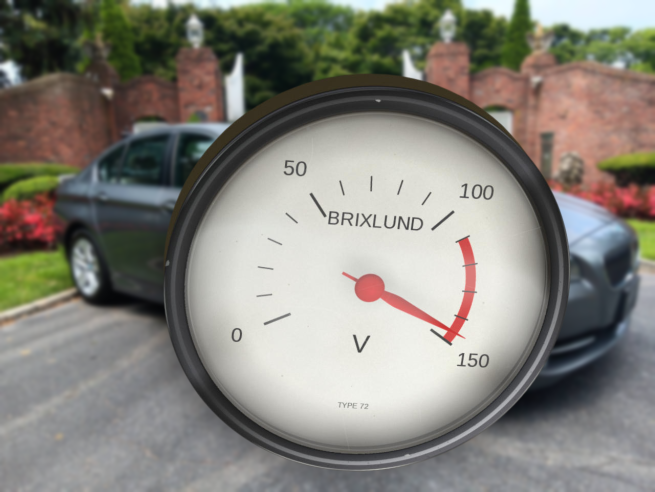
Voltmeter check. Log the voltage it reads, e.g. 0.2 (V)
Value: 145 (V)
